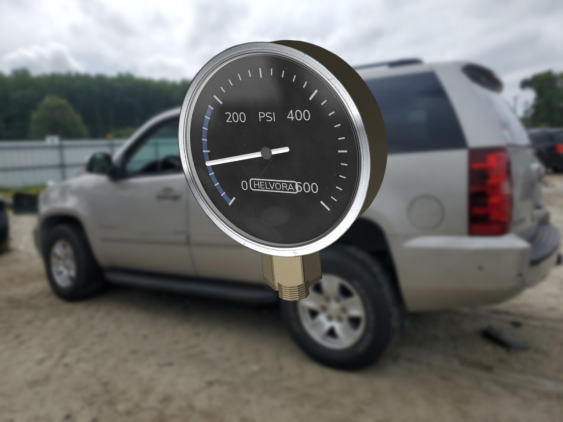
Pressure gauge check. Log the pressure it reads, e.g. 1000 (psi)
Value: 80 (psi)
